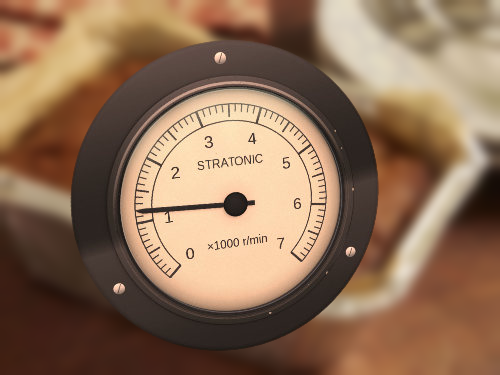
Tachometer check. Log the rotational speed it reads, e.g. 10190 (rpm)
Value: 1200 (rpm)
